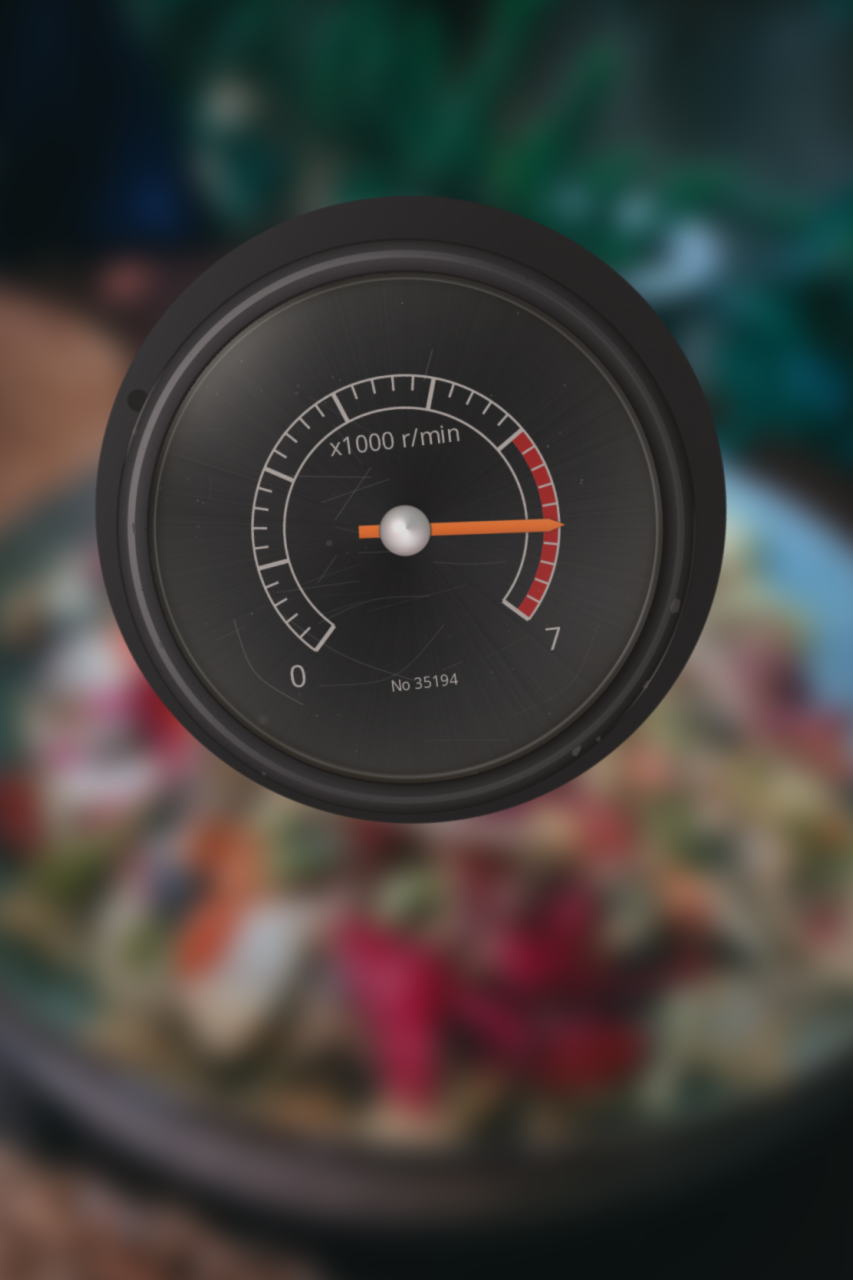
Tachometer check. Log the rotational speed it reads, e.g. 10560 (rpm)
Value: 6000 (rpm)
